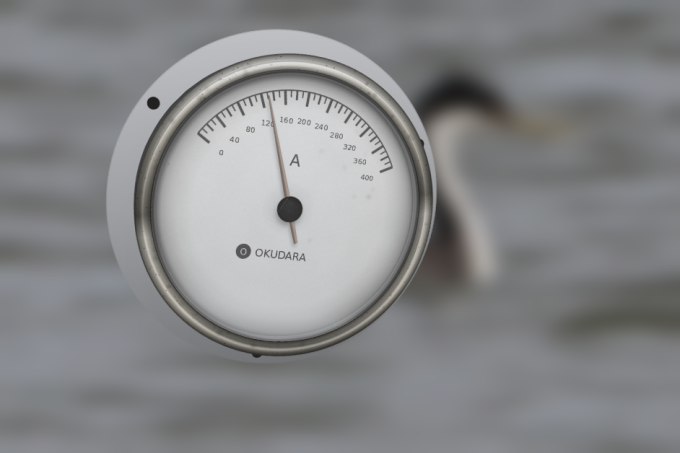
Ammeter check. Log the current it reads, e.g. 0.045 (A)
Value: 130 (A)
